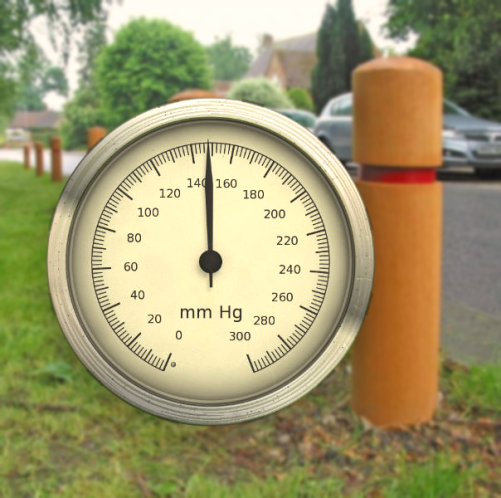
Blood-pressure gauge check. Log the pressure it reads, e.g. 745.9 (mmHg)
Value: 148 (mmHg)
